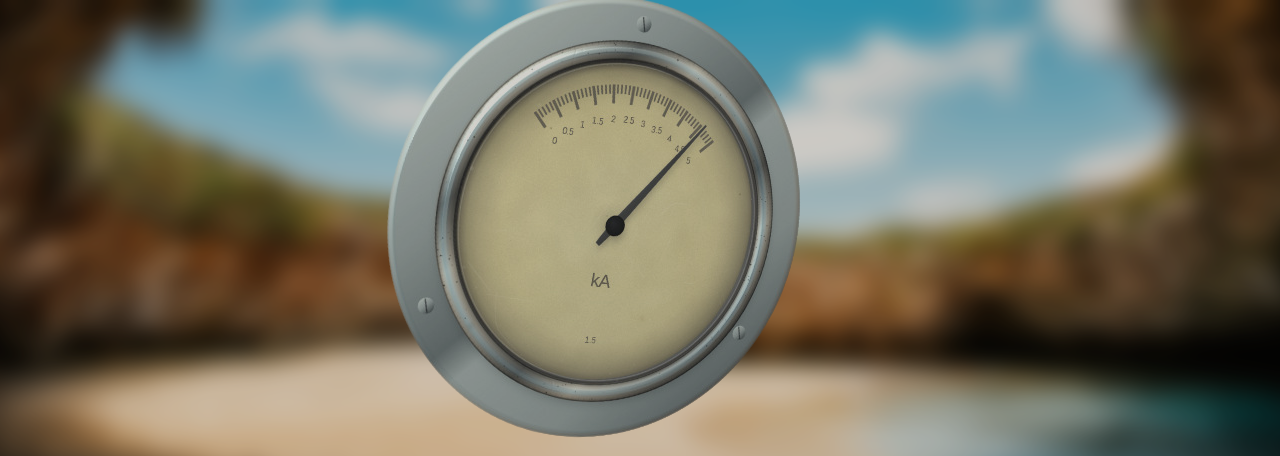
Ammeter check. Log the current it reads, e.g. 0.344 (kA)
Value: 4.5 (kA)
